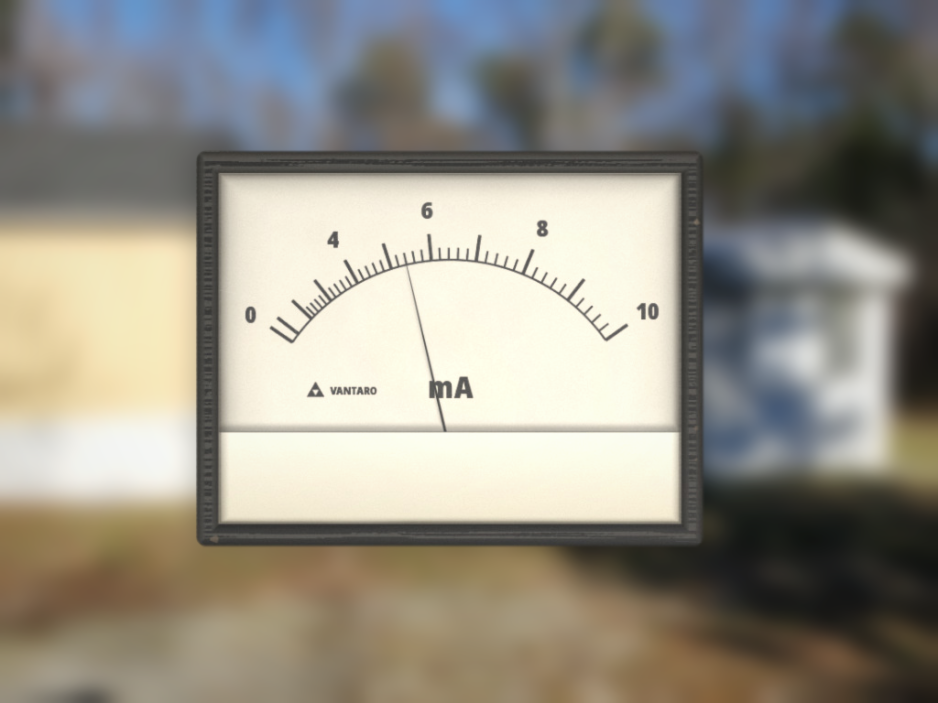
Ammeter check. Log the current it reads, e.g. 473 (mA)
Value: 5.4 (mA)
